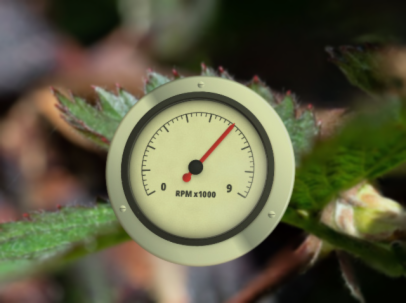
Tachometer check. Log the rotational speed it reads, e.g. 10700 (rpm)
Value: 6000 (rpm)
